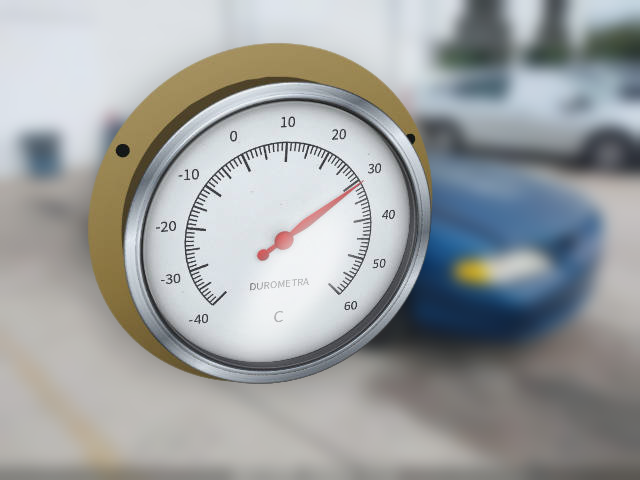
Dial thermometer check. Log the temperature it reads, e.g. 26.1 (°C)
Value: 30 (°C)
